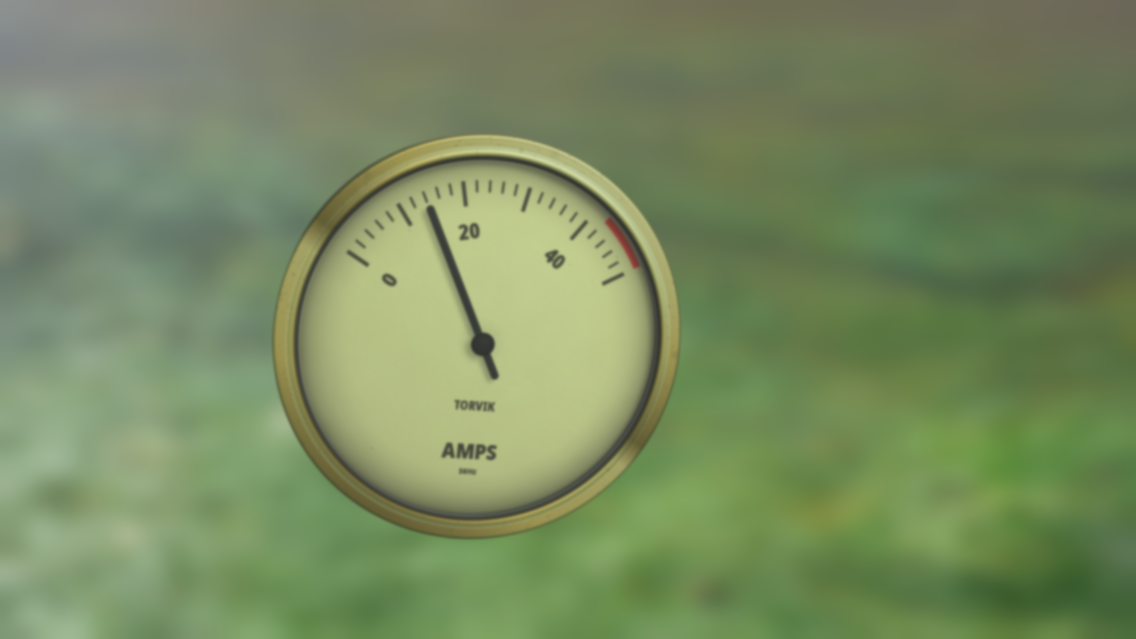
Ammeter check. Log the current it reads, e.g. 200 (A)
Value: 14 (A)
